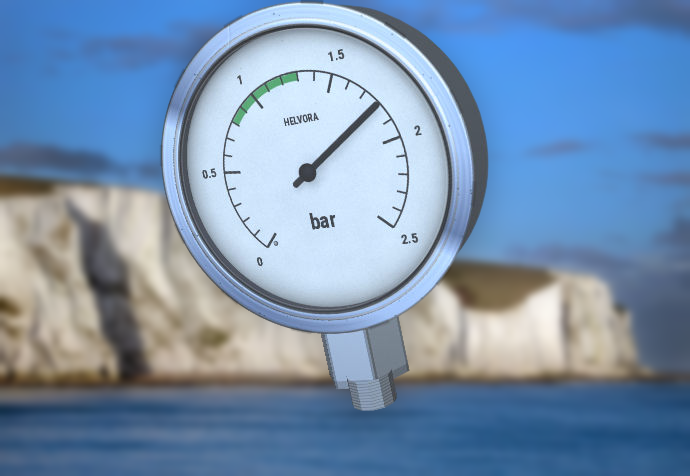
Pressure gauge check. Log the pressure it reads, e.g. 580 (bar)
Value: 1.8 (bar)
